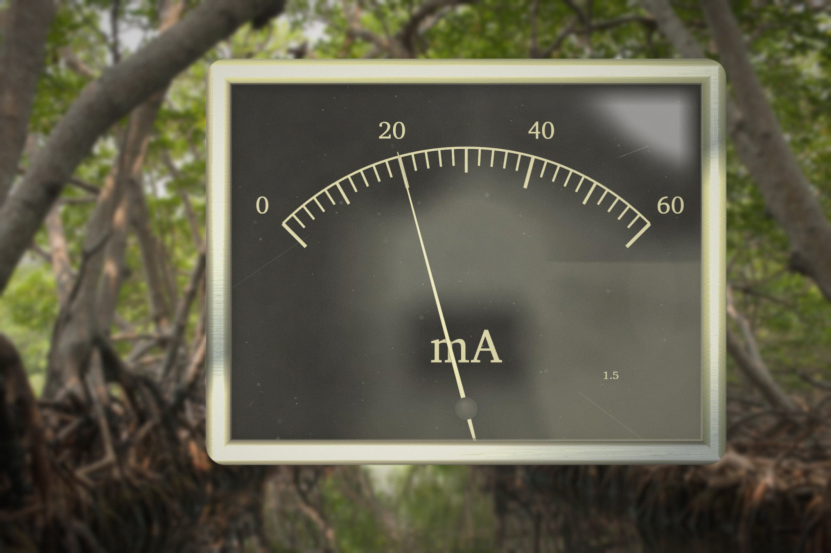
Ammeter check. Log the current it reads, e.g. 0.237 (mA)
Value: 20 (mA)
